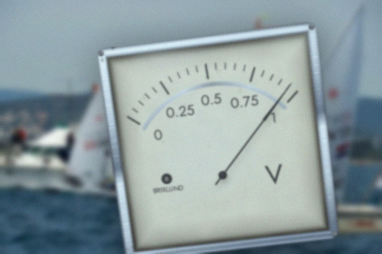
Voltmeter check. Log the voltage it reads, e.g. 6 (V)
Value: 0.95 (V)
